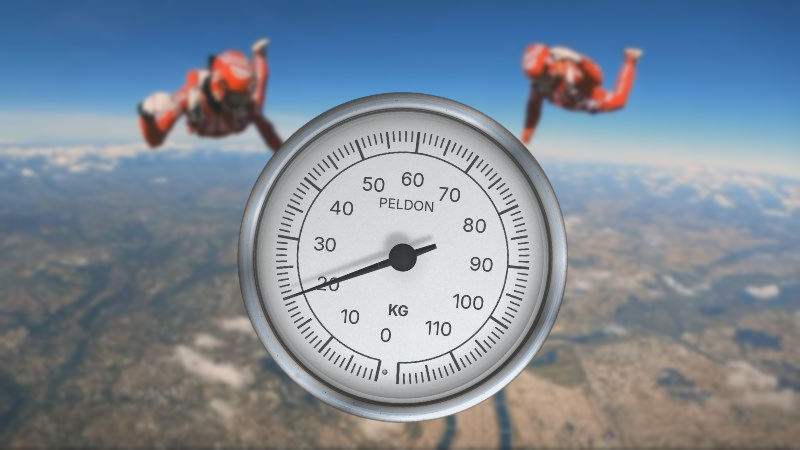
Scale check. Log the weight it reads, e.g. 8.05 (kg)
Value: 20 (kg)
